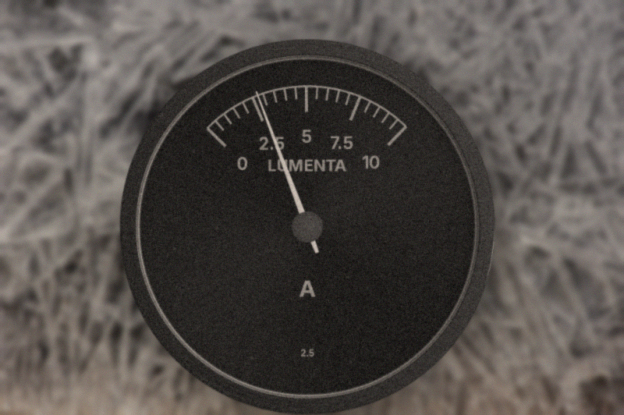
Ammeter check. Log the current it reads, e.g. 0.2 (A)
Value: 2.75 (A)
